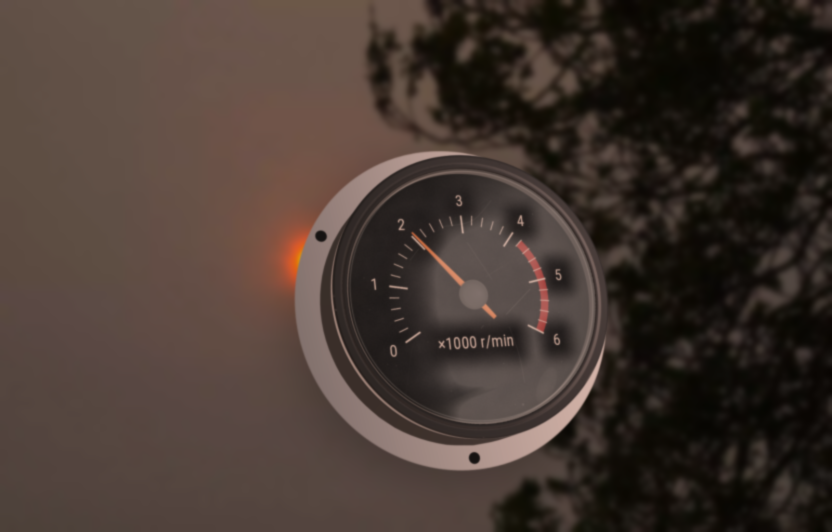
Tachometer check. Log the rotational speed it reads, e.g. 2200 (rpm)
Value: 2000 (rpm)
